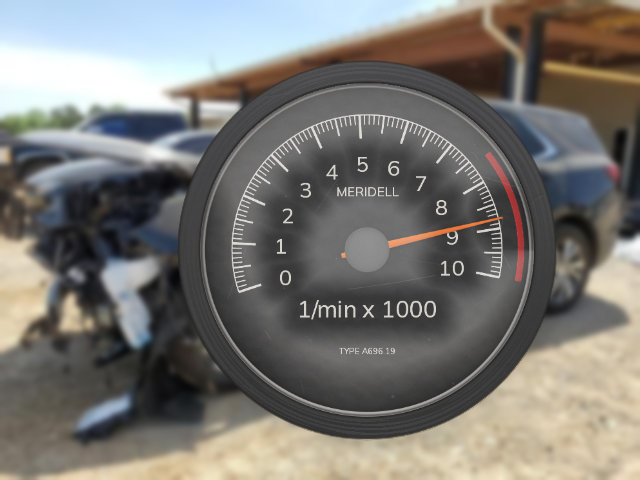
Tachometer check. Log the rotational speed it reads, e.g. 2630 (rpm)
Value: 8800 (rpm)
